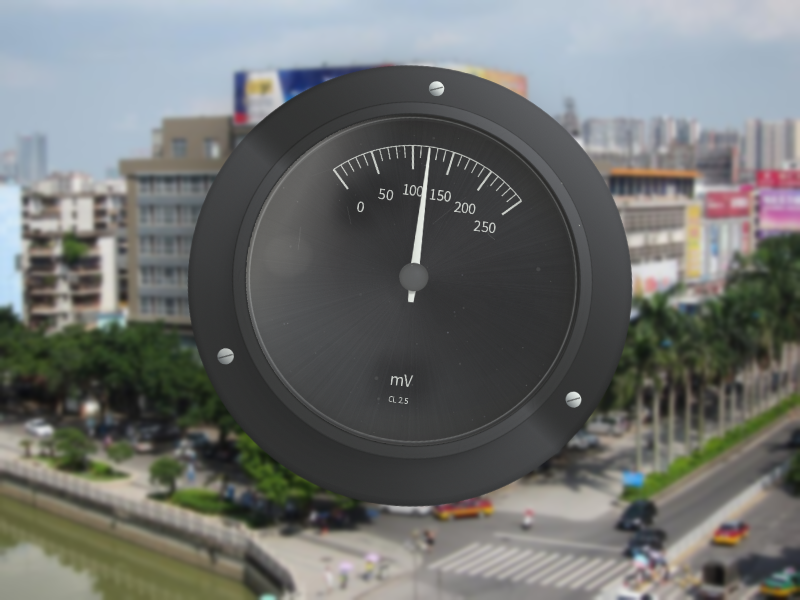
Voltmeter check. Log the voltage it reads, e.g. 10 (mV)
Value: 120 (mV)
